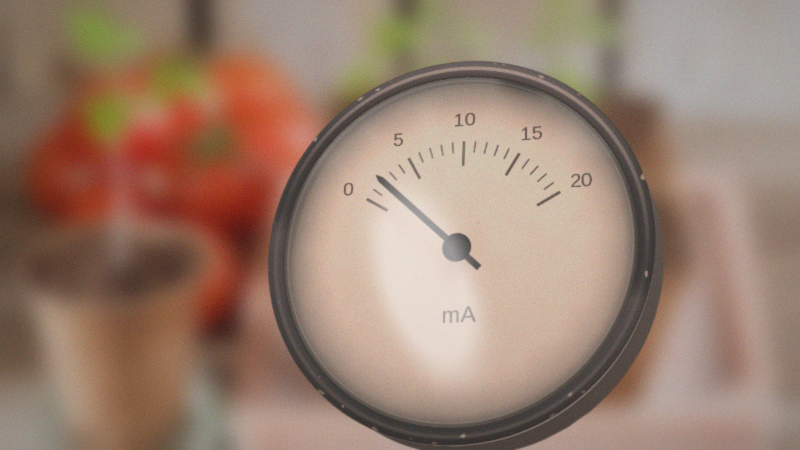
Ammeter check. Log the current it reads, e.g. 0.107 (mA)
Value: 2 (mA)
